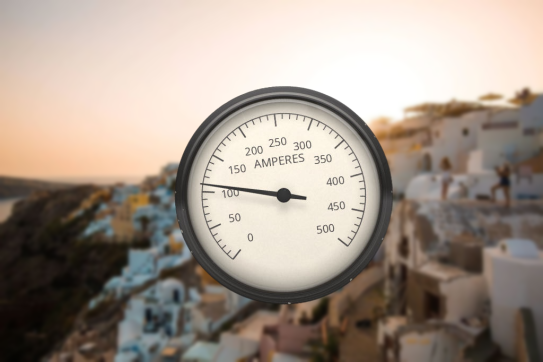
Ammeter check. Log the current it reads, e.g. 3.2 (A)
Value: 110 (A)
